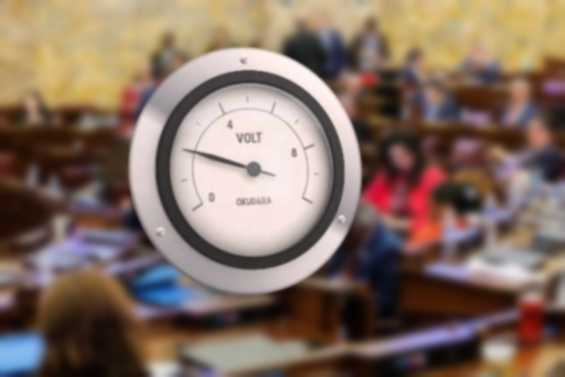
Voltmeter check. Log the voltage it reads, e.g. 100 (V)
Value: 2 (V)
